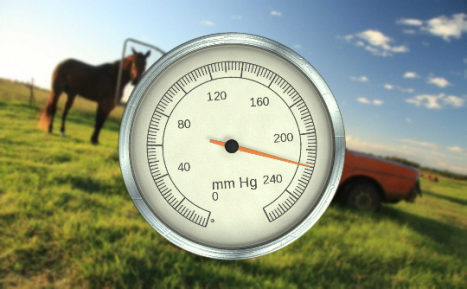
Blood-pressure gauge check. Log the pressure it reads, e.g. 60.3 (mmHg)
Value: 220 (mmHg)
